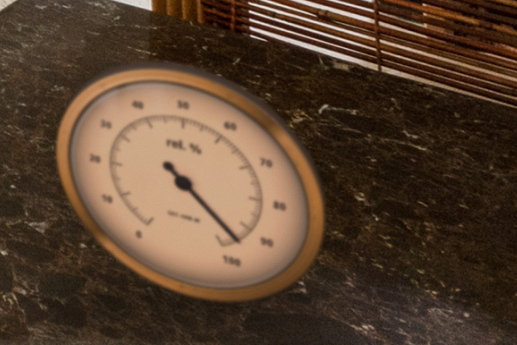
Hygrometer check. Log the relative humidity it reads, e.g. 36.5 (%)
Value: 95 (%)
